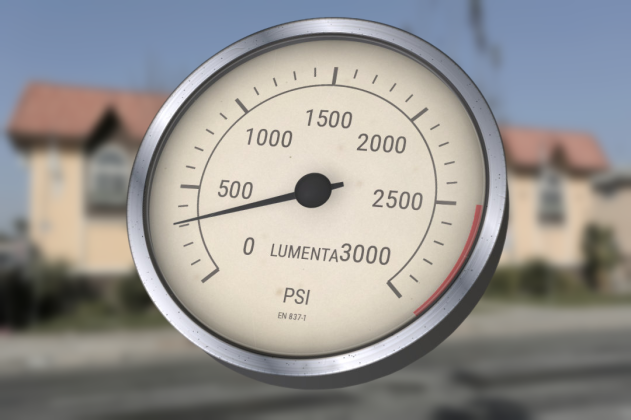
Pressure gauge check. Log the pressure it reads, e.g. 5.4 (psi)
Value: 300 (psi)
